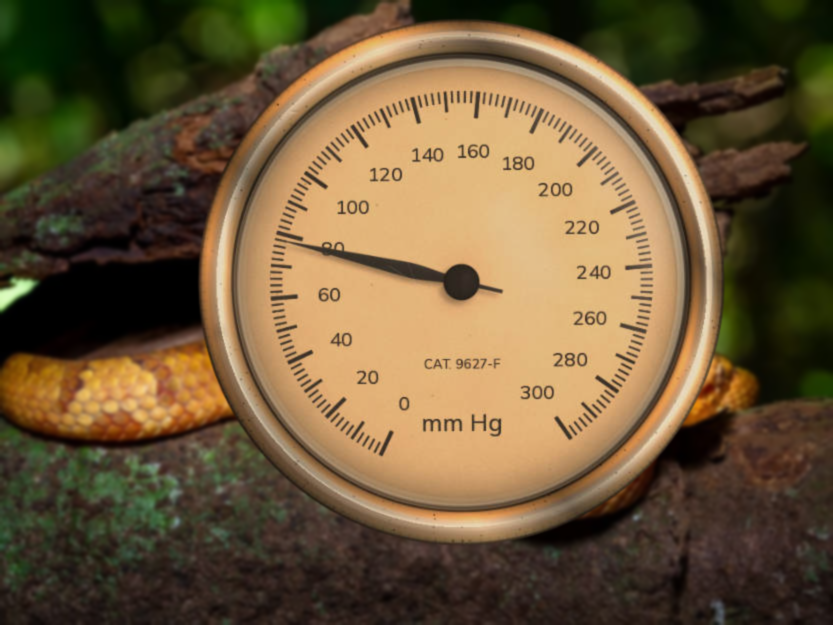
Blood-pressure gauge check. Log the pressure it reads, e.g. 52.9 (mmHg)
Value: 78 (mmHg)
